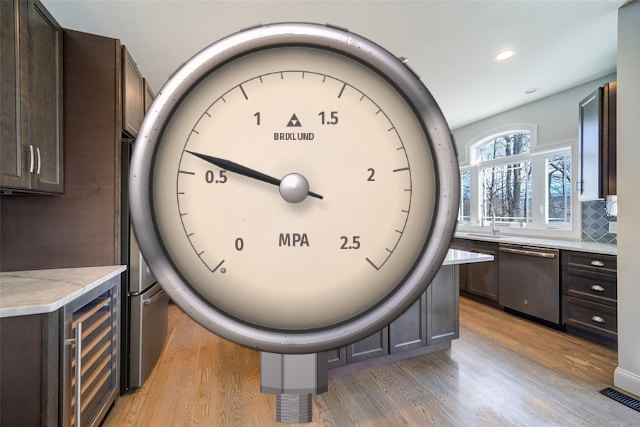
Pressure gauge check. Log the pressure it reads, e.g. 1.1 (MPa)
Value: 0.6 (MPa)
